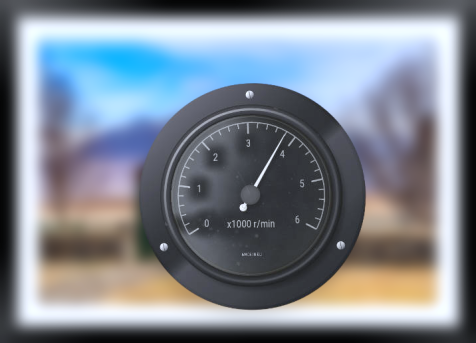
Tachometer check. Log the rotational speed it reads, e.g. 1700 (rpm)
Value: 3800 (rpm)
